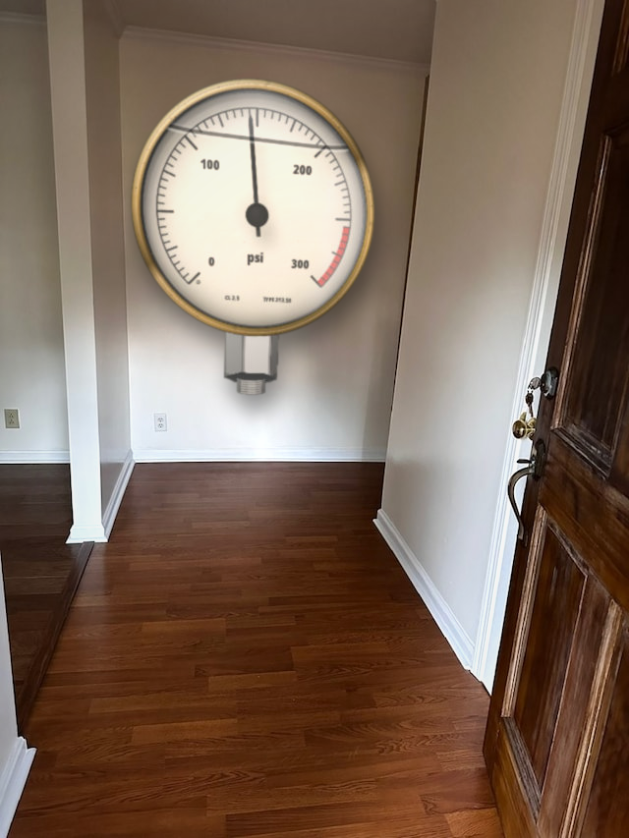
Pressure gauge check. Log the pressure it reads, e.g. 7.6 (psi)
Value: 145 (psi)
